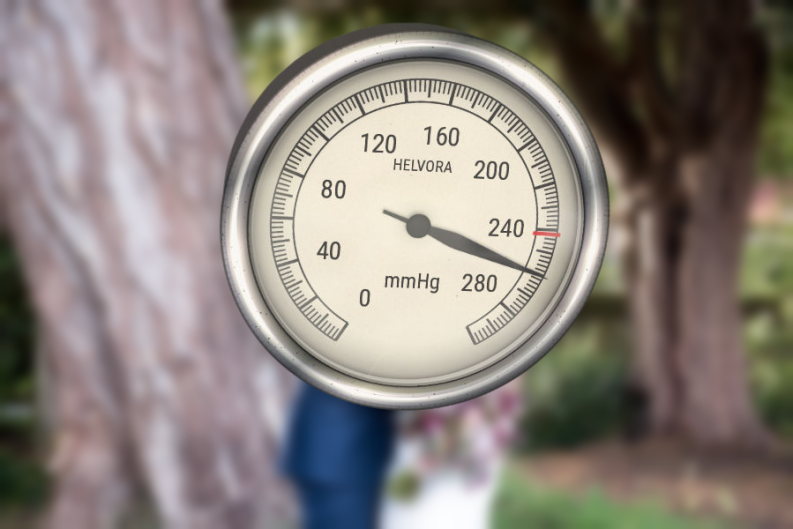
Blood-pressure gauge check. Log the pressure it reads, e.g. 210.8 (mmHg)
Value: 260 (mmHg)
